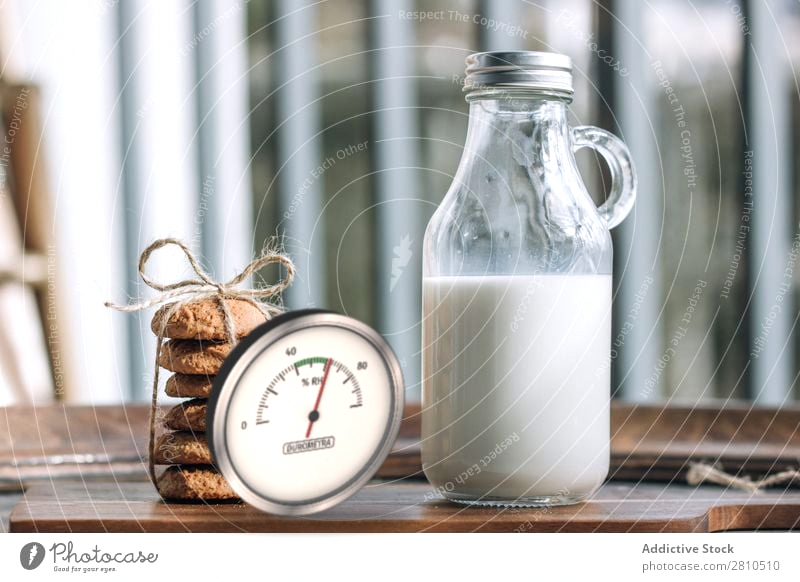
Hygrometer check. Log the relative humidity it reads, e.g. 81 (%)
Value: 60 (%)
